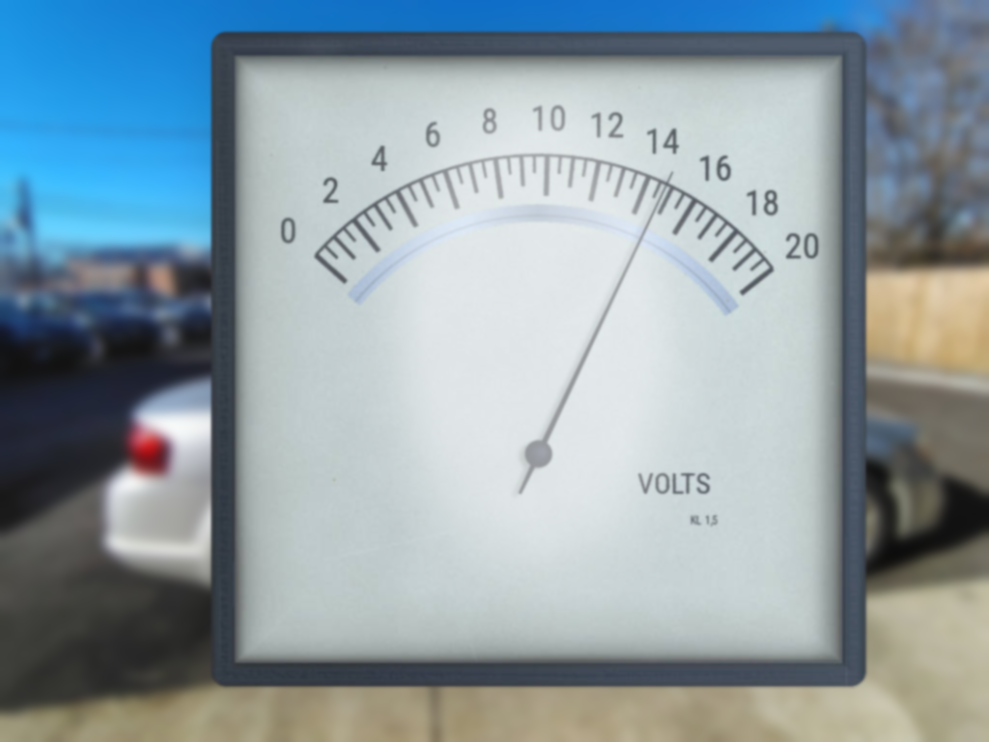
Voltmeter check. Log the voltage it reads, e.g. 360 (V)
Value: 14.75 (V)
